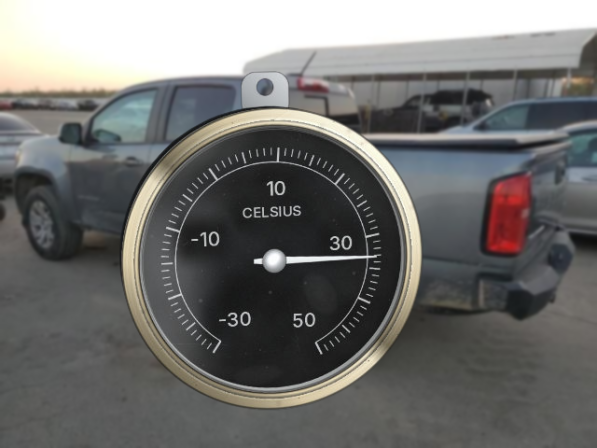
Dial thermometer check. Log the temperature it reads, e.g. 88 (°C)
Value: 33 (°C)
